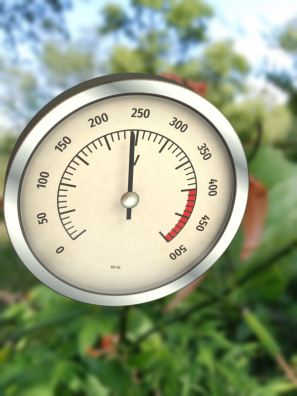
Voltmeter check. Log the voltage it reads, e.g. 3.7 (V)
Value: 240 (V)
